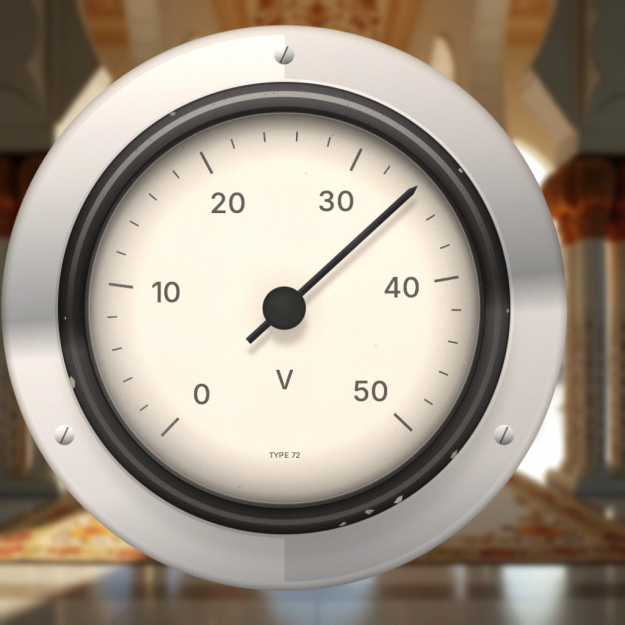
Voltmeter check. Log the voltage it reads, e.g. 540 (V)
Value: 34 (V)
